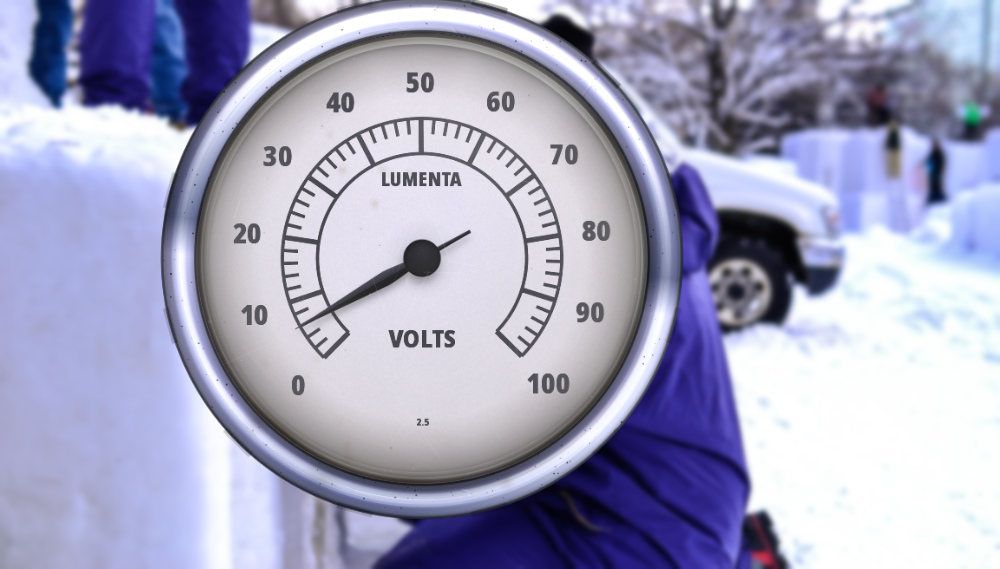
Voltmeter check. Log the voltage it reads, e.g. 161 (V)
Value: 6 (V)
